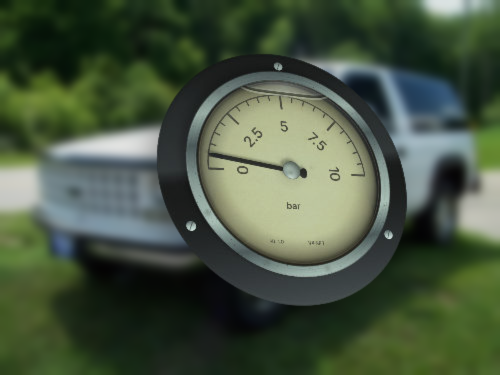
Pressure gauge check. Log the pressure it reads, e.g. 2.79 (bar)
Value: 0.5 (bar)
